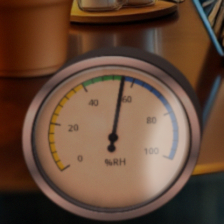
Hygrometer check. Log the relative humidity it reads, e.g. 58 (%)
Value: 56 (%)
